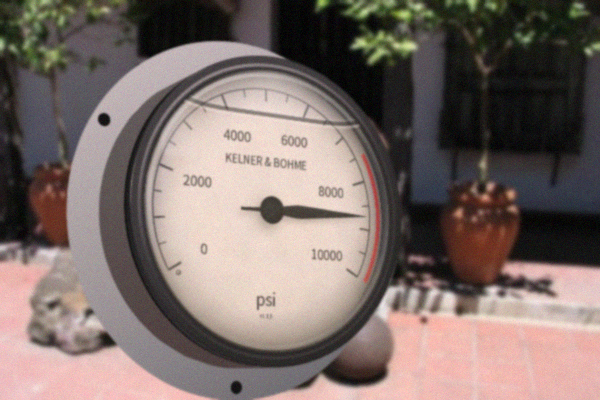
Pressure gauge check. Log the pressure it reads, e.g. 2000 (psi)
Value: 8750 (psi)
